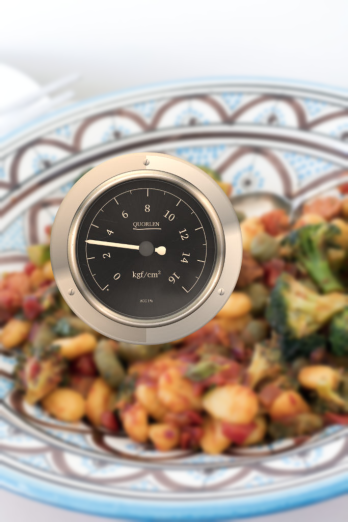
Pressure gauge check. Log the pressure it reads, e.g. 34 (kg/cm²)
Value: 3 (kg/cm²)
